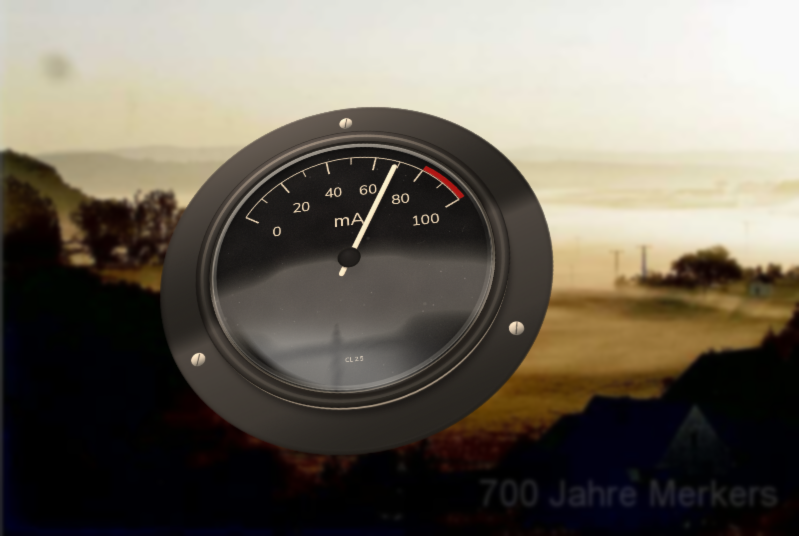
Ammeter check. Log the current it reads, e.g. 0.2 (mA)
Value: 70 (mA)
